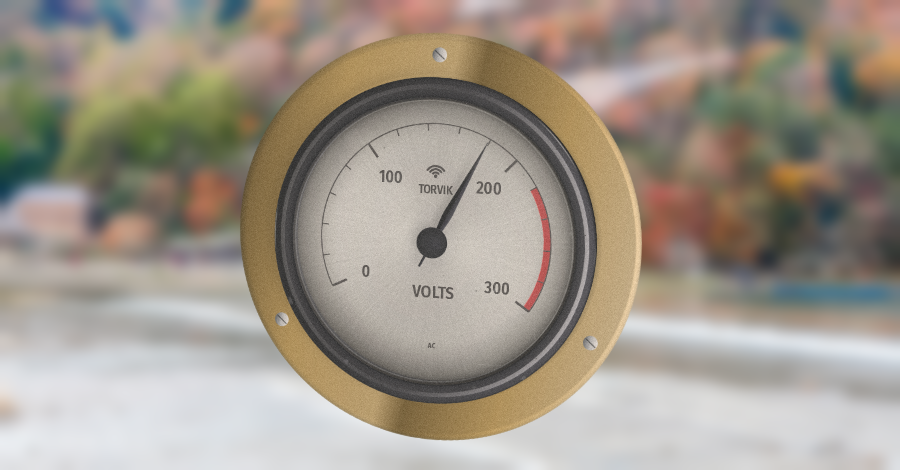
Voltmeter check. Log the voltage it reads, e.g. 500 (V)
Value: 180 (V)
